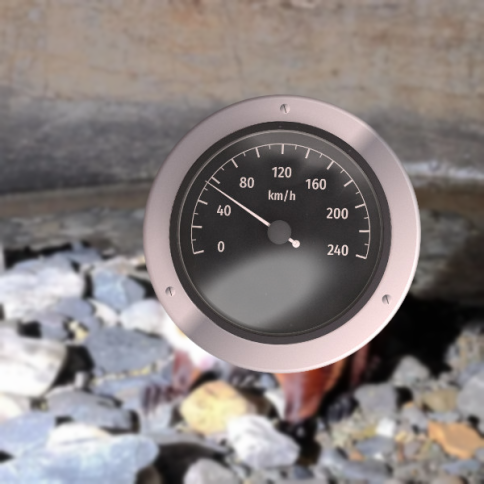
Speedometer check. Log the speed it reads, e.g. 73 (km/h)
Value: 55 (km/h)
